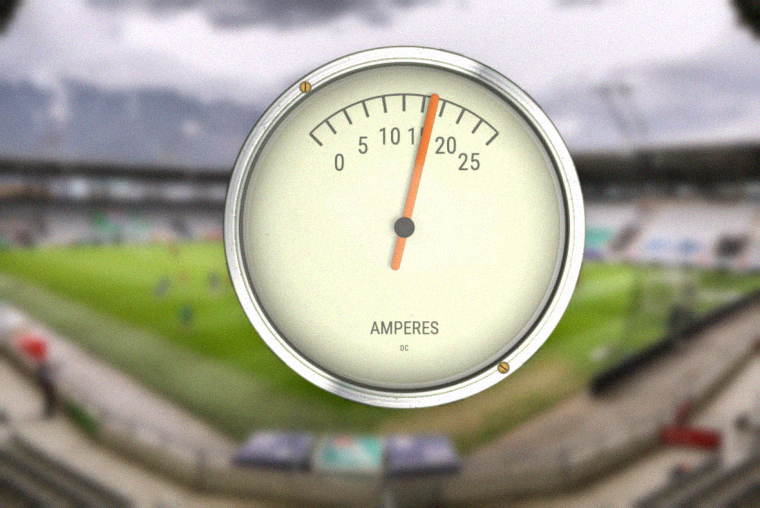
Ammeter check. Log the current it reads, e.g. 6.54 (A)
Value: 16.25 (A)
